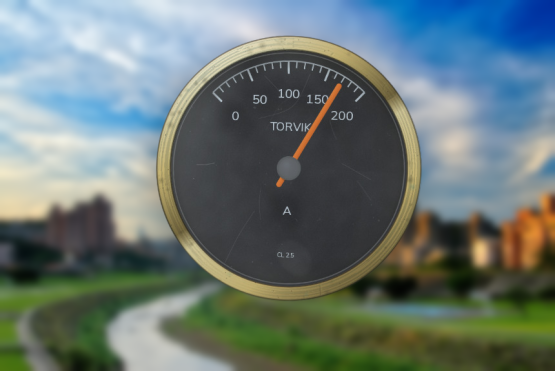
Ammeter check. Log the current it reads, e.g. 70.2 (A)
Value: 170 (A)
